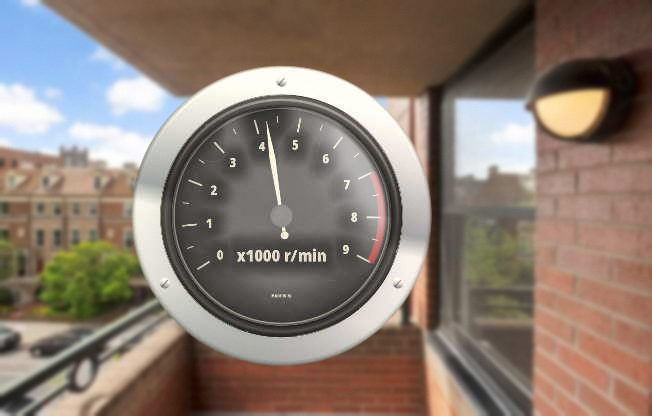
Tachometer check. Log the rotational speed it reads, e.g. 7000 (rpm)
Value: 4250 (rpm)
